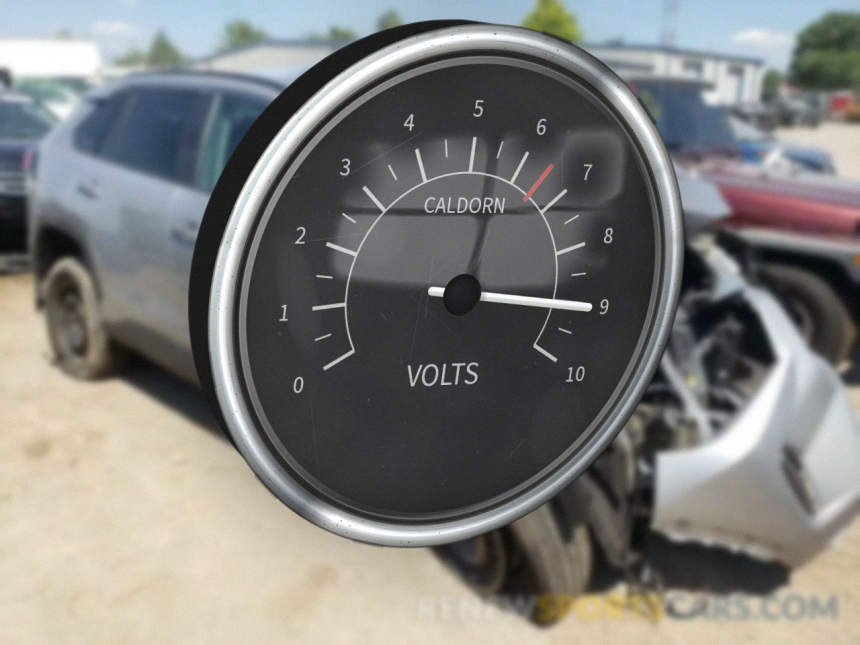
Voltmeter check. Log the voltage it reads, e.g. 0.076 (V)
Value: 9 (V)
